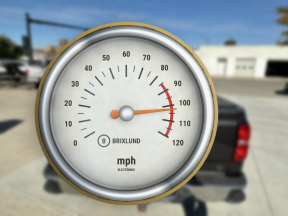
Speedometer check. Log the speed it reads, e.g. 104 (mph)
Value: 102.5 (mph)
